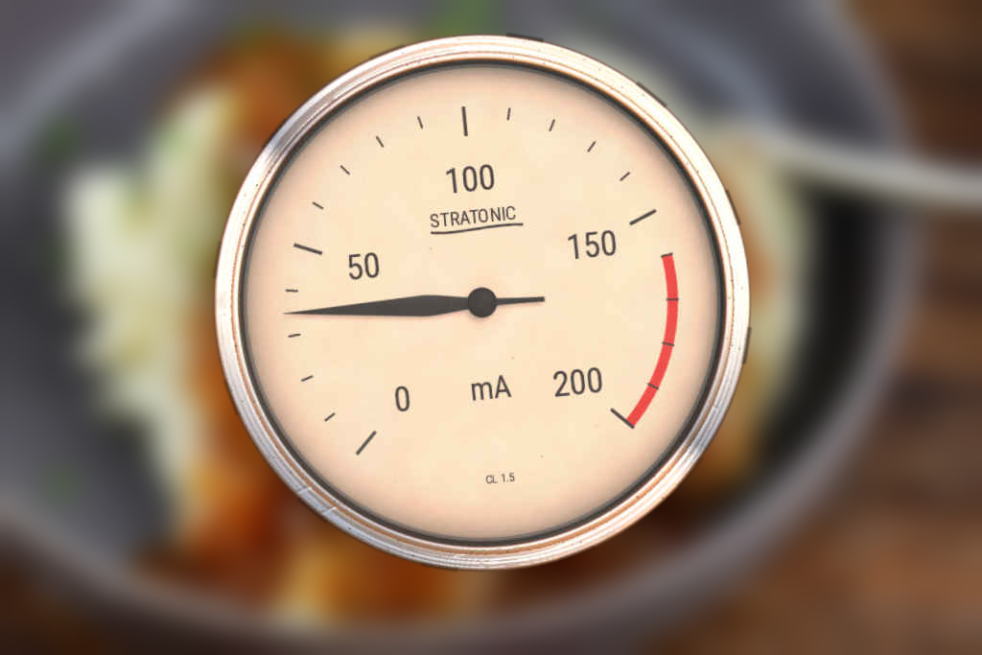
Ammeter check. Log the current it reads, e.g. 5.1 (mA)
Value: 35 (mA)
